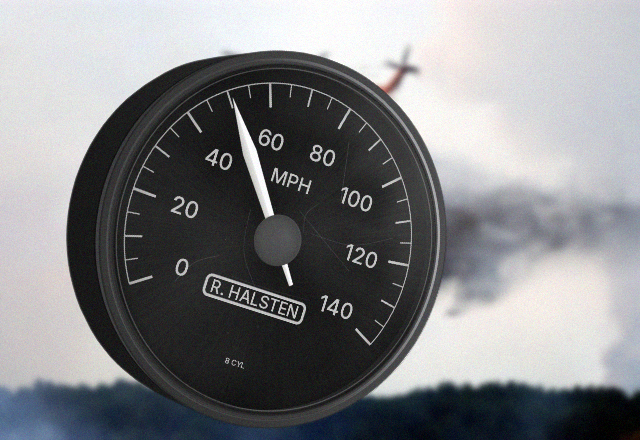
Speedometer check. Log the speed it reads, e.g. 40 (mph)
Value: 50 (mph)
